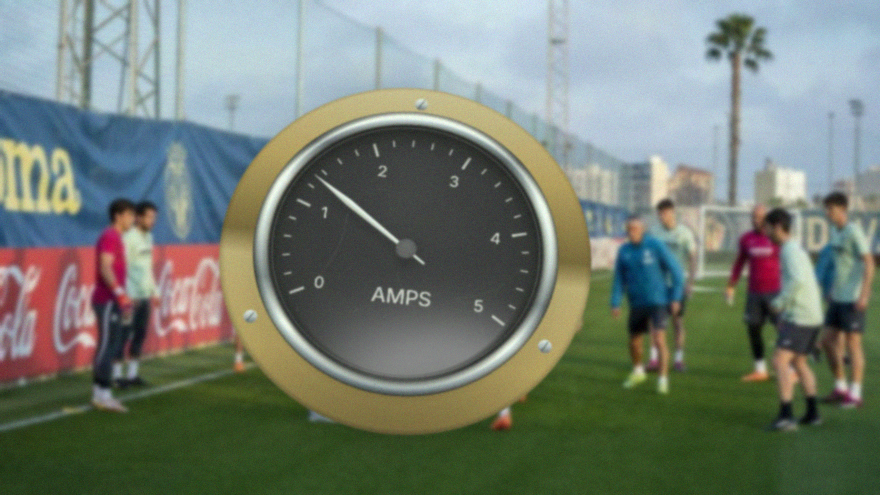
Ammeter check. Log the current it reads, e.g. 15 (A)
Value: 1.3 (A)
